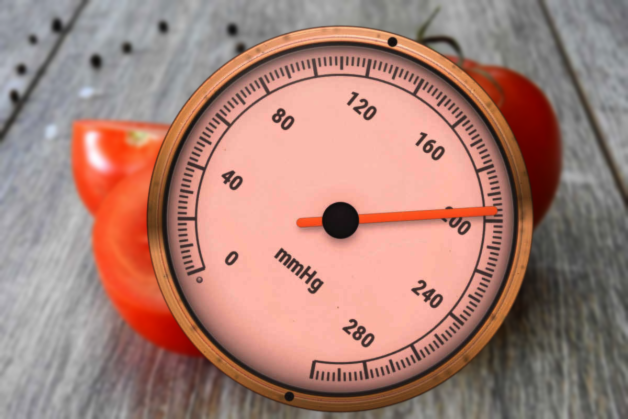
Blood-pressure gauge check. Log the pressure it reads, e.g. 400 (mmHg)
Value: 196 (mmHg)
